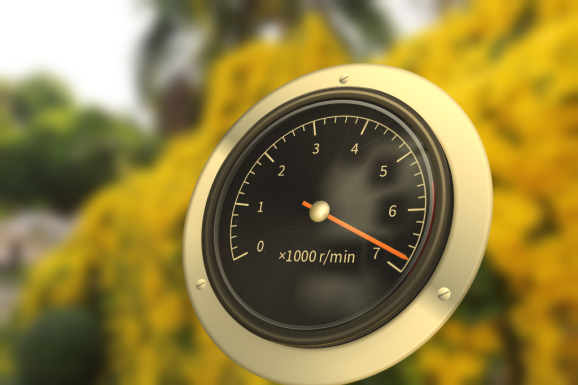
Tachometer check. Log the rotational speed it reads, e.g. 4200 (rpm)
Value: 6800 (rpm)
